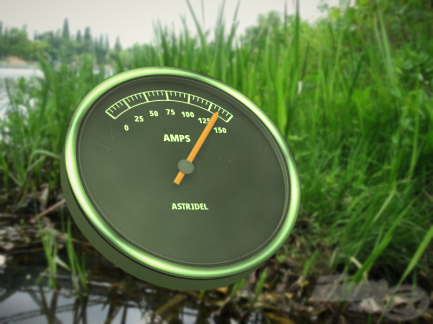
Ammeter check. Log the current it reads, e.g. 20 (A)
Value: 135 (A)
